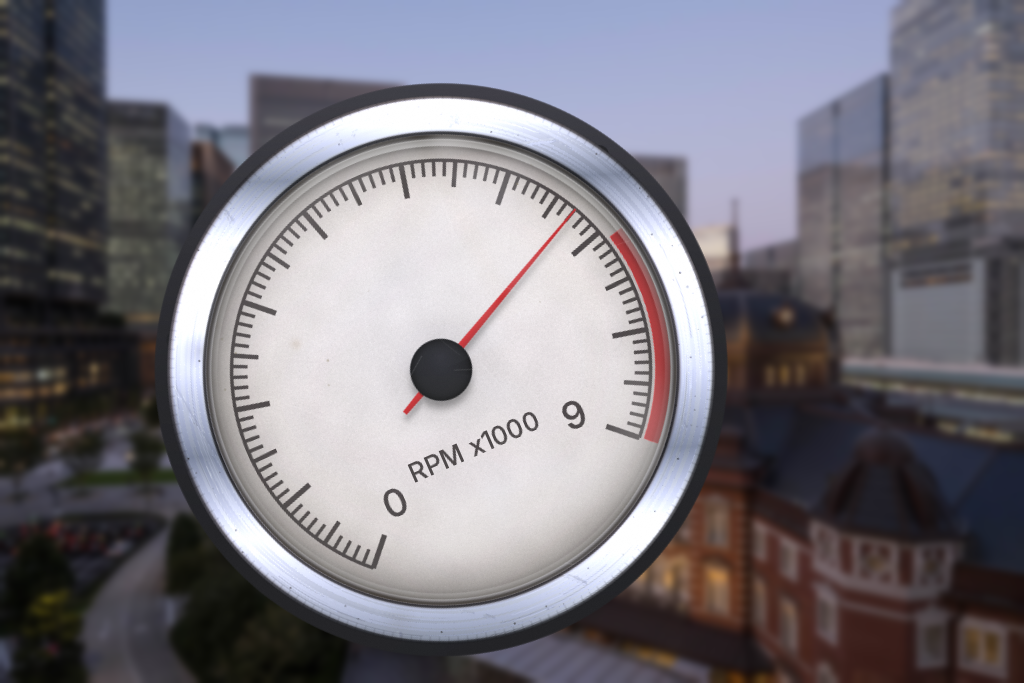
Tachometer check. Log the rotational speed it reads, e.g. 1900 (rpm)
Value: 6700 (rpm)
